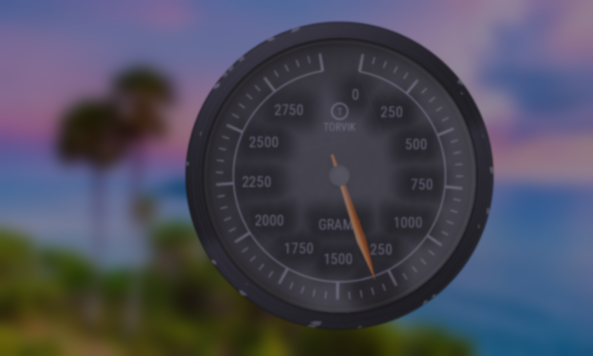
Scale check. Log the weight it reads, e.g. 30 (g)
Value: 1325 (g)
